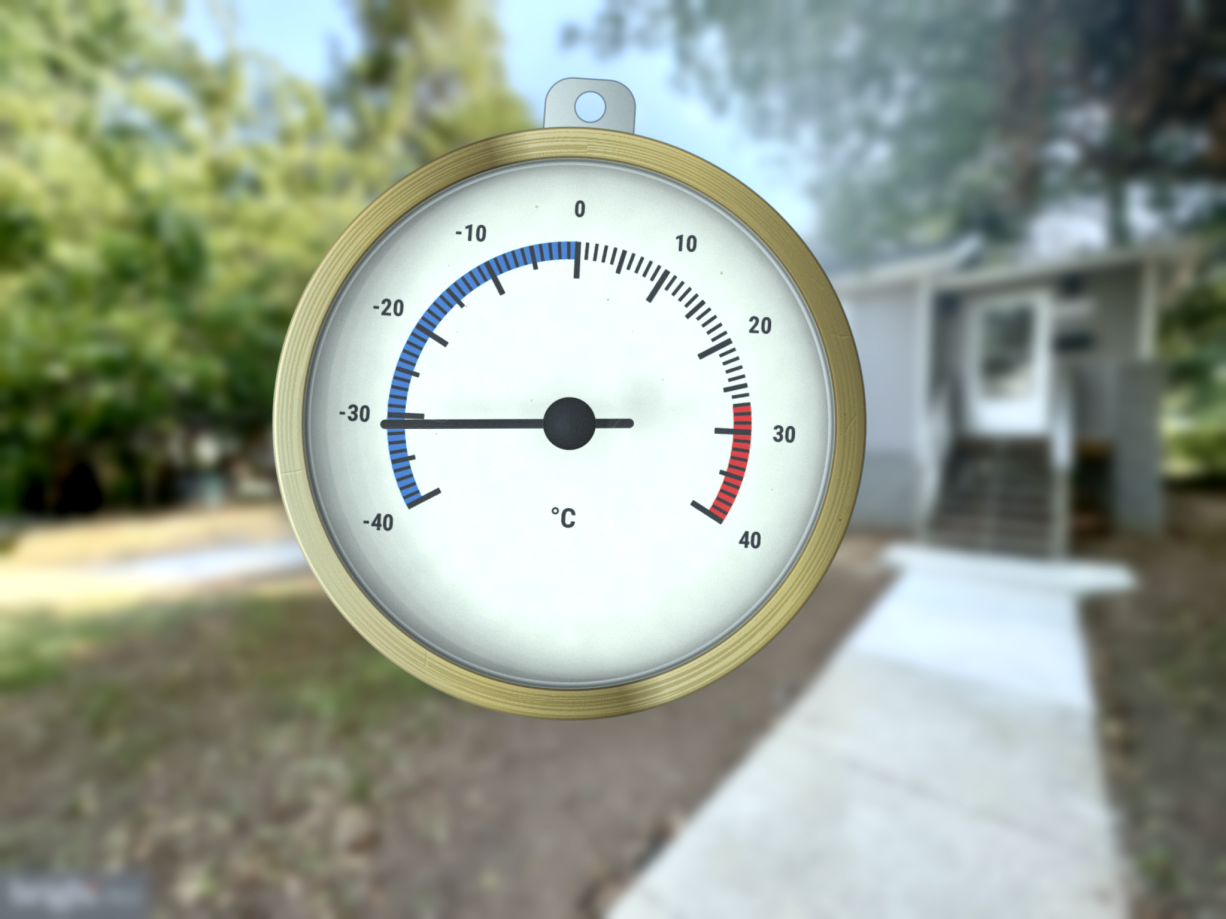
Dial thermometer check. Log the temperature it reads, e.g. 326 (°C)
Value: -31 (°C)
